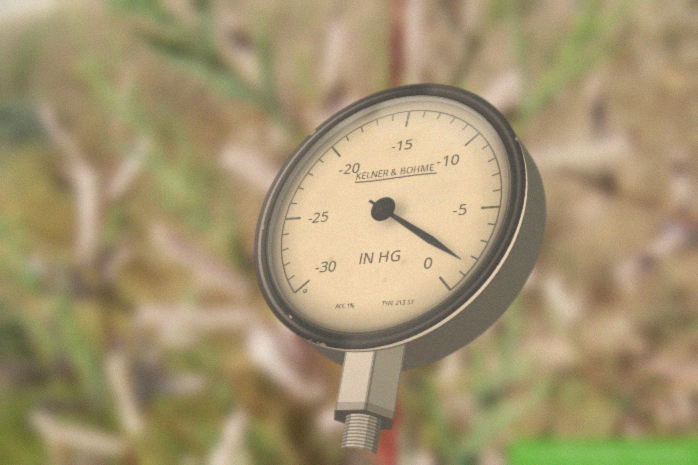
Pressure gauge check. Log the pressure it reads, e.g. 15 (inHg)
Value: -1.5 (inHg)
